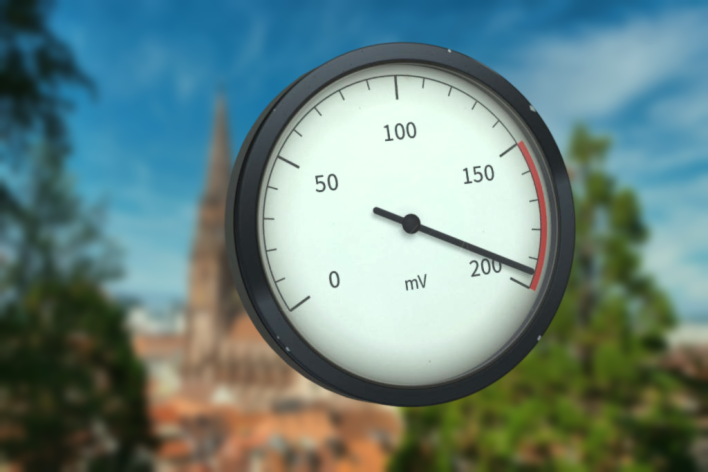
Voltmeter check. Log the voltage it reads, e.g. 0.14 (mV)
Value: 195 (mV)
